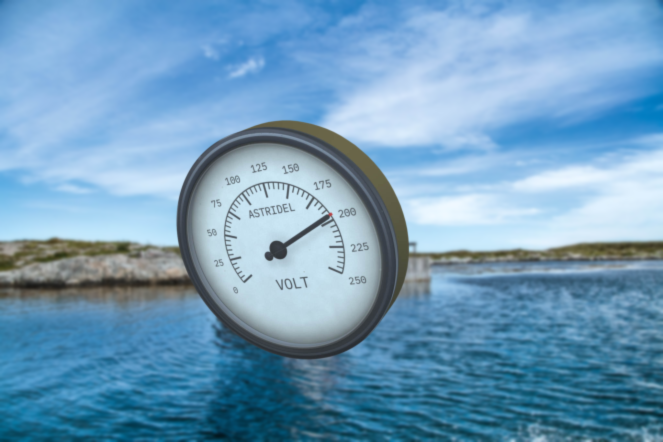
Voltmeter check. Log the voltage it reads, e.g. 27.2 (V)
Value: 195 (V)
